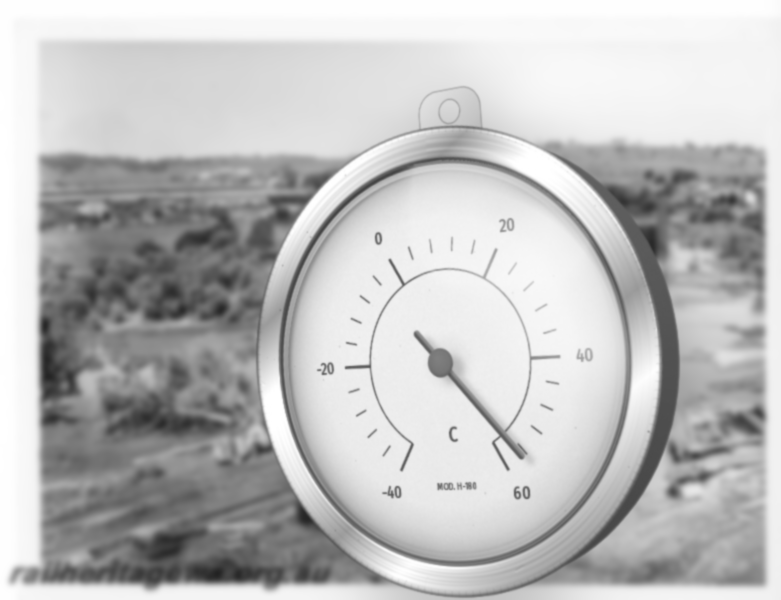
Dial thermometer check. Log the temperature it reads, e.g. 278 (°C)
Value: 56 (°C)
